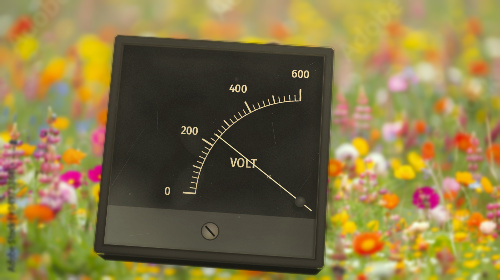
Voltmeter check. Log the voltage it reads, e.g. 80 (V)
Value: 240 (V)
